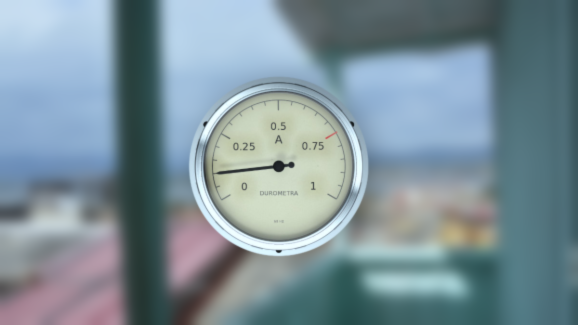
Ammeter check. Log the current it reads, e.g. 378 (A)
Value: 0.1 (A)
